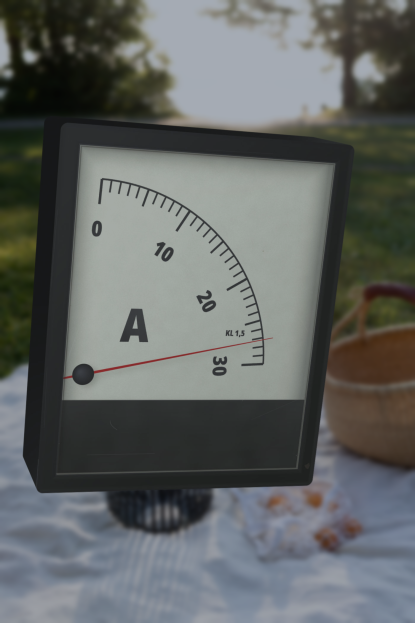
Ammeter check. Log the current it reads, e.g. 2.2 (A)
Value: 27 (A)
